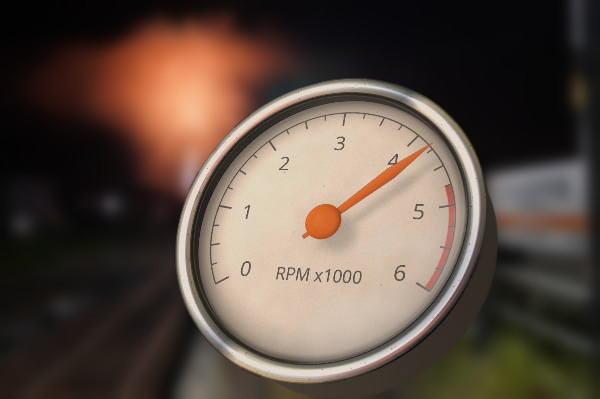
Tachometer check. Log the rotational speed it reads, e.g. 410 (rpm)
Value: 4250 (rpm)
